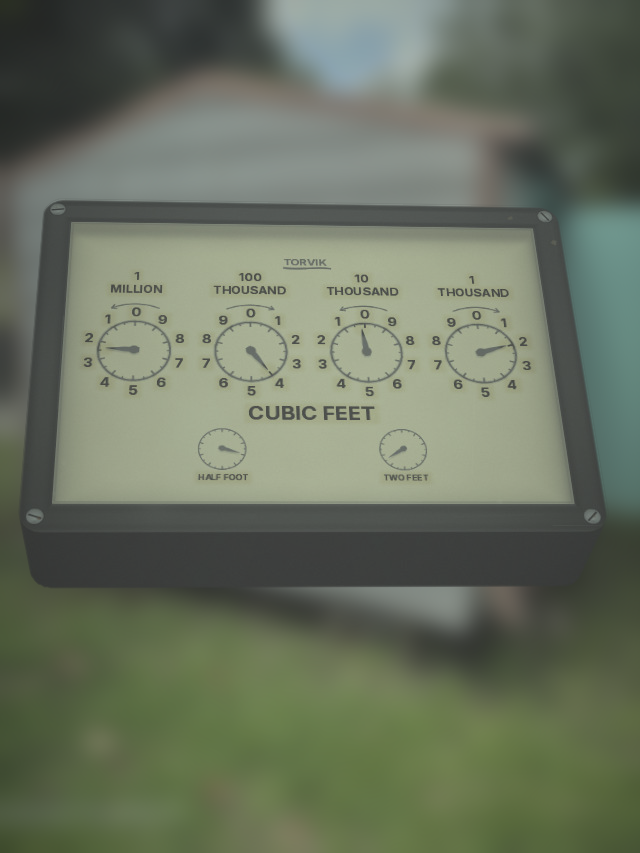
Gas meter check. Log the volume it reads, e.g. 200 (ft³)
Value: 240200 (ft³)
